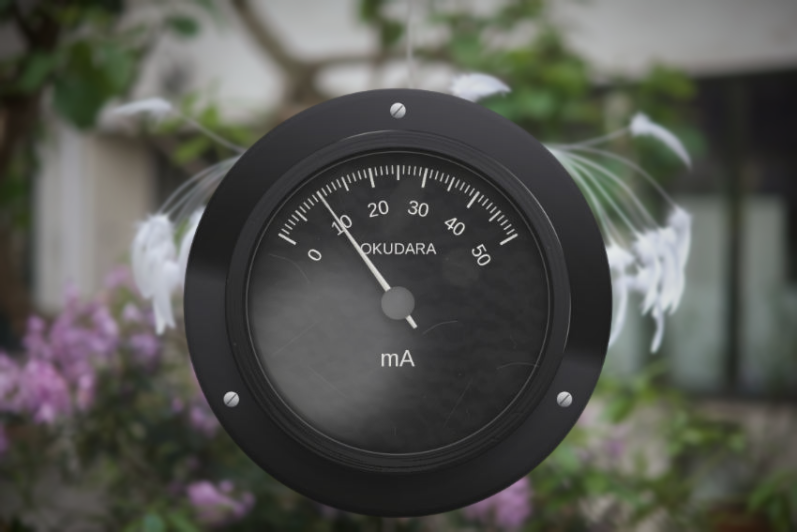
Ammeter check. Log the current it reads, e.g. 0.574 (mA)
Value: 10 (mA)
